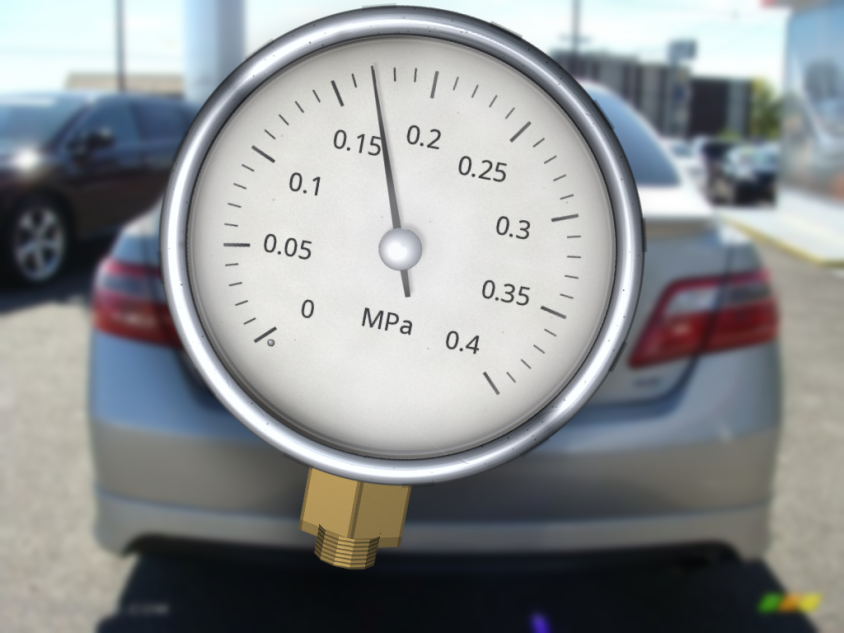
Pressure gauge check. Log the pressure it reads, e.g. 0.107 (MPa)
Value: 0.17 (MPa)
